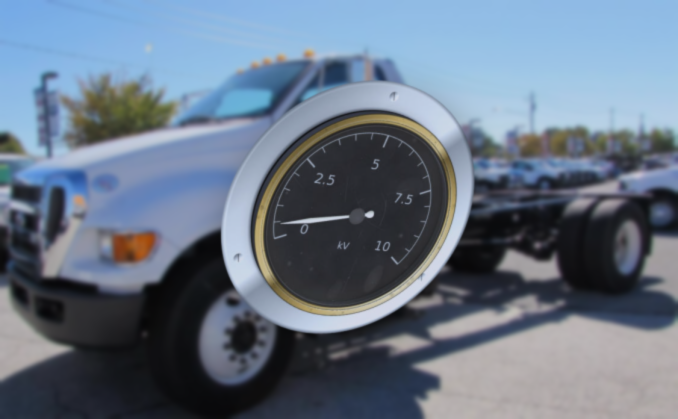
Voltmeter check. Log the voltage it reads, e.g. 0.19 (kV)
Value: 0.5 (kV)
